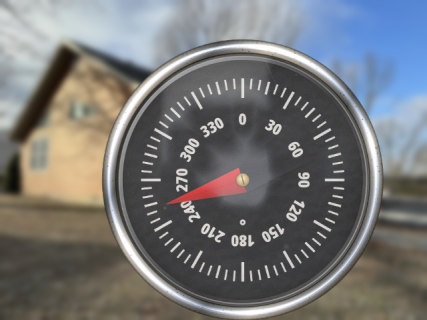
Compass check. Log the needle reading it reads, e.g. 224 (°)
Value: 252.5 (°)
